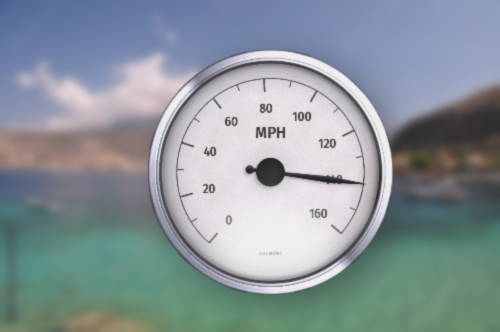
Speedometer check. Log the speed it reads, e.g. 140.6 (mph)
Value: 140 (mph)
